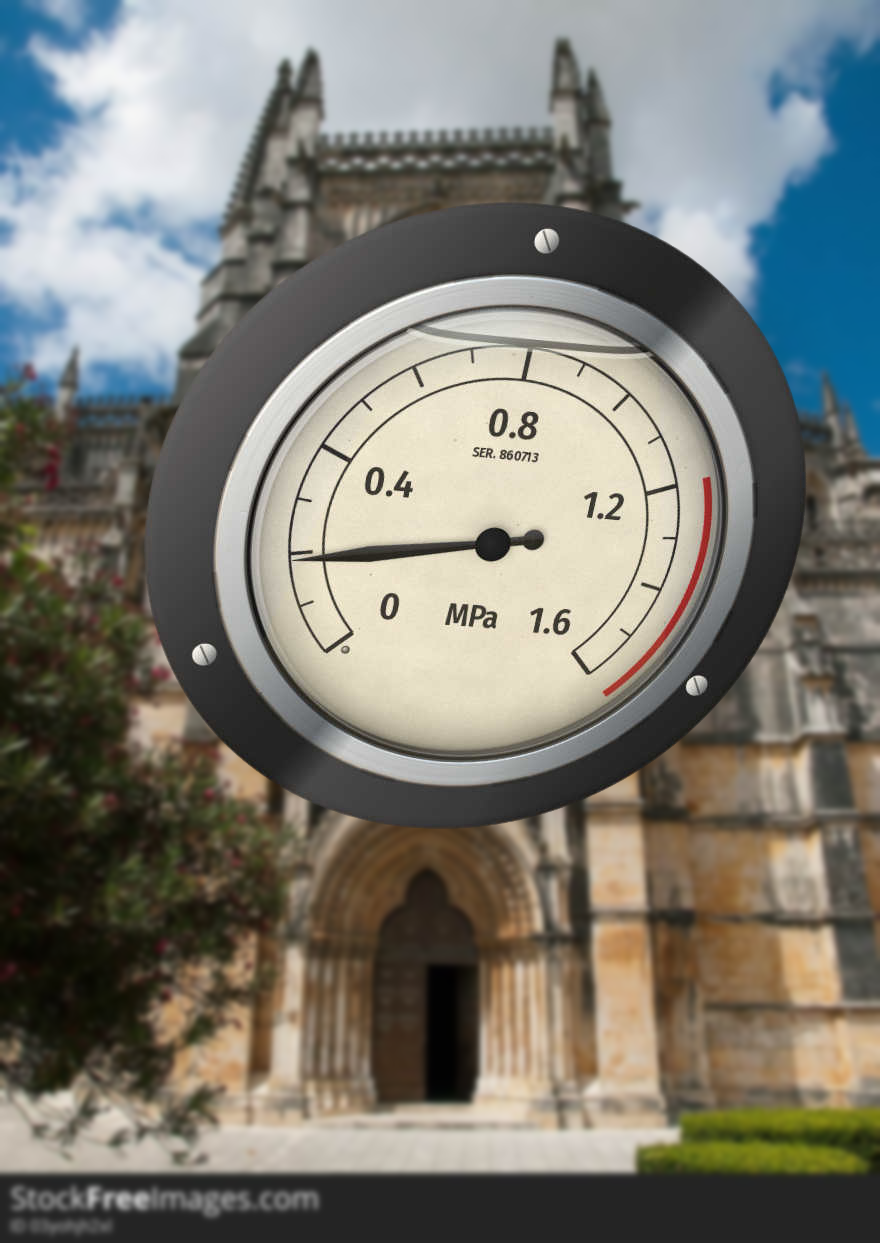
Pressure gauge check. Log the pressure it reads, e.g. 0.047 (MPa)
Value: 0.2 (MPa)
